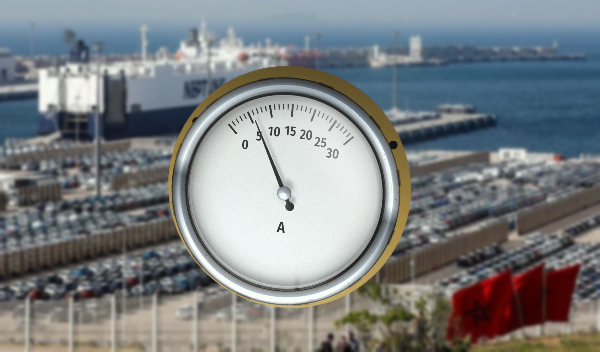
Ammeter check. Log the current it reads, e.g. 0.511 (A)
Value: 6 (A)
